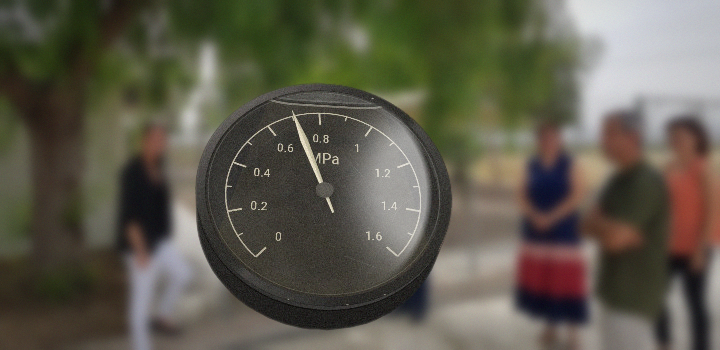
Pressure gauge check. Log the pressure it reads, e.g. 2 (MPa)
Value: 0.7 (MPa)
